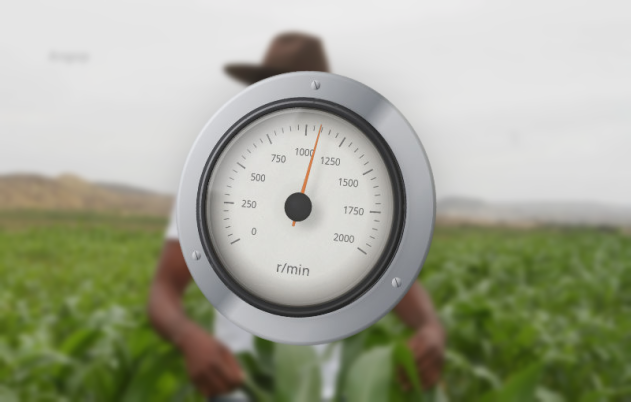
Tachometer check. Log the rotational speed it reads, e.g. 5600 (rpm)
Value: 1100 (rpm)
